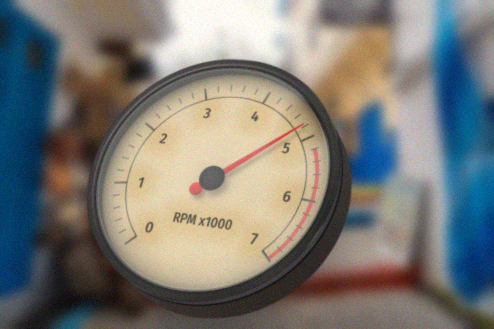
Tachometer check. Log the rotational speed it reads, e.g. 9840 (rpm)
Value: 4800 (rpm)
